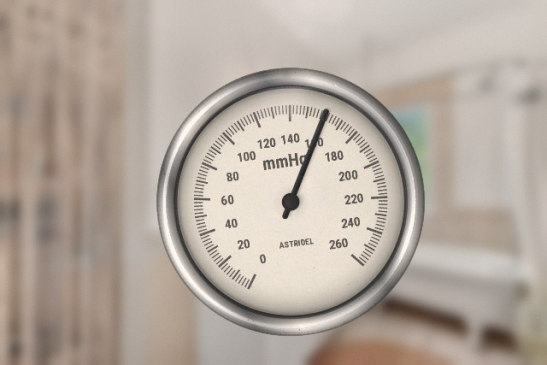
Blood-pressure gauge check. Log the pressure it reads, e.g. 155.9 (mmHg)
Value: 160 (mmHg)
